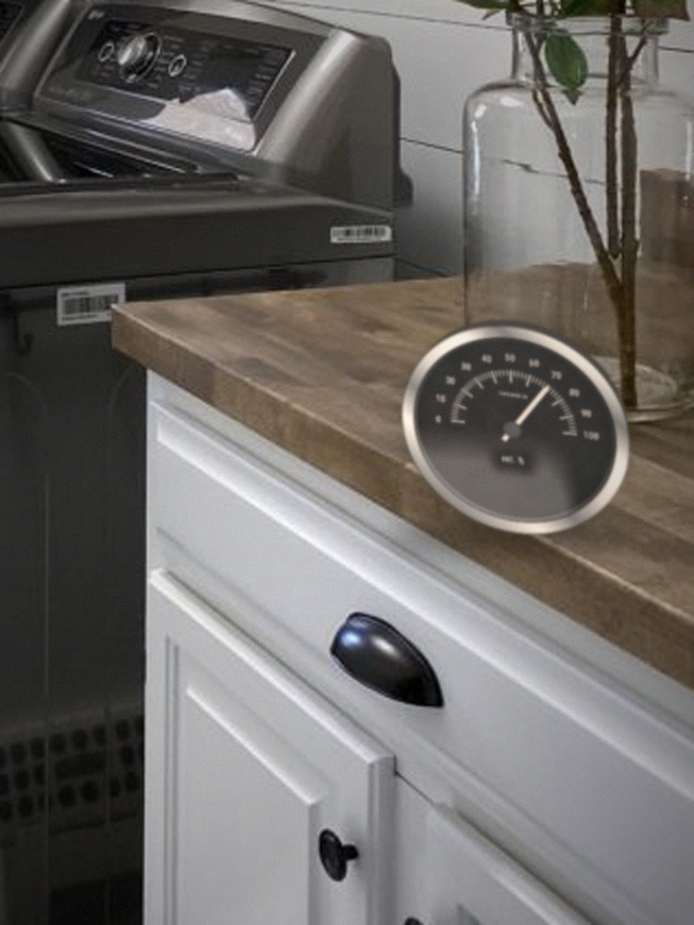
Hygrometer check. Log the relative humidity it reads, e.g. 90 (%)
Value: 70 (%)
